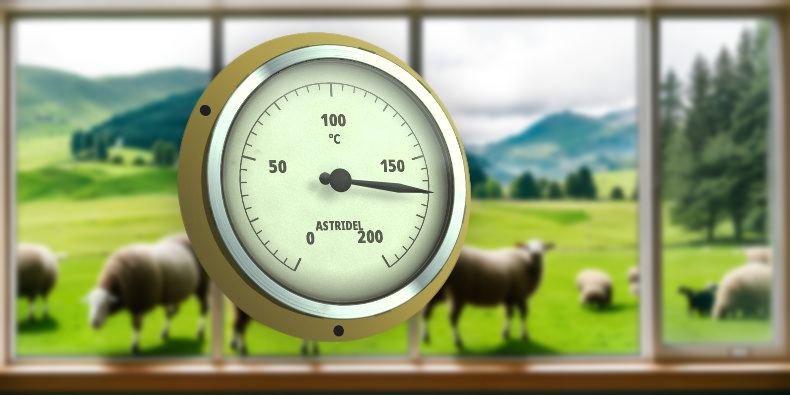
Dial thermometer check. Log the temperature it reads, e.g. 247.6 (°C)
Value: 165 (°C)
